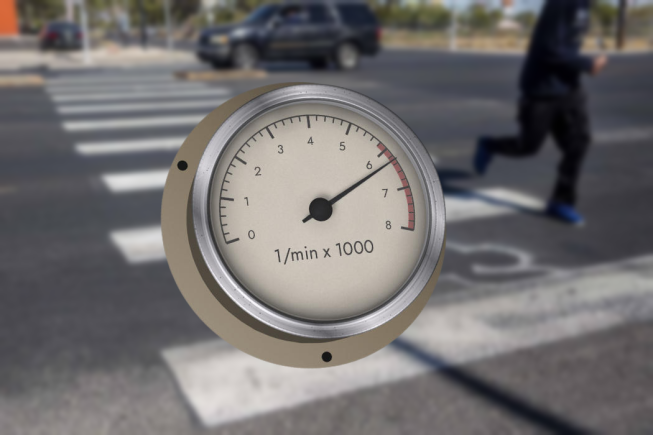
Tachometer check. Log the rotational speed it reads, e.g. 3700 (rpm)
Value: 6300 (rpm)
